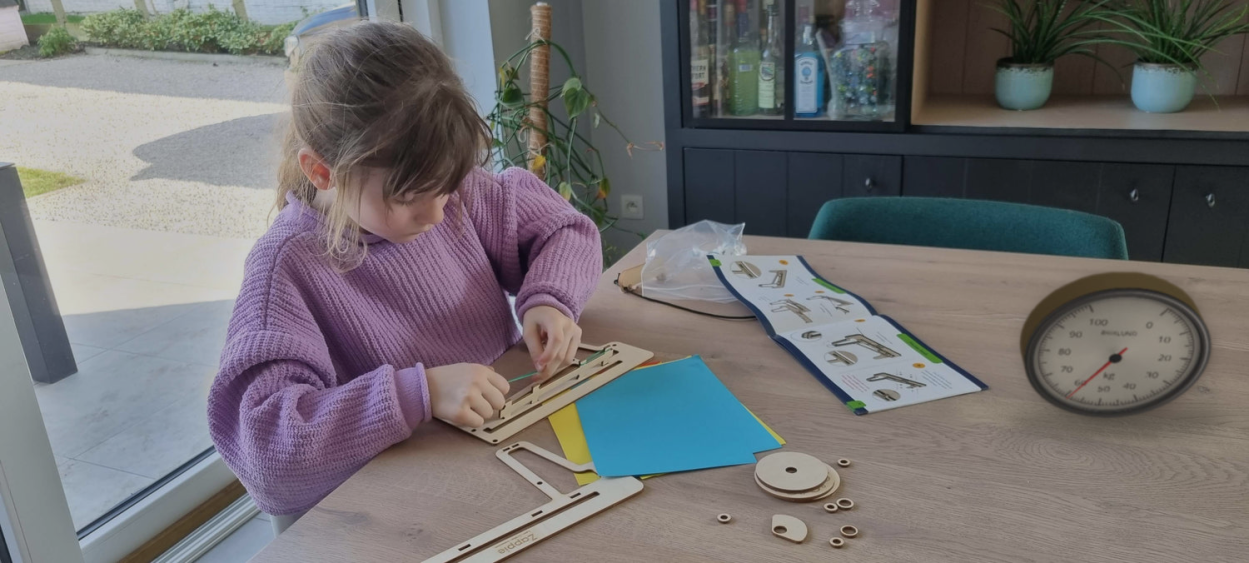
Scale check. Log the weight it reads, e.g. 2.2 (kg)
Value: 60 (kg)
